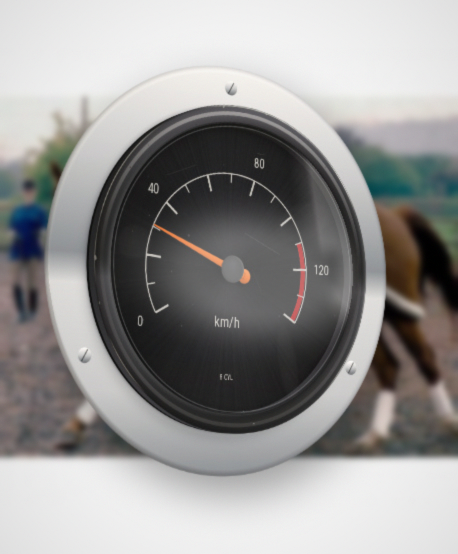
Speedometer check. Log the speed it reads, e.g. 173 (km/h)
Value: 30 (km/h)
